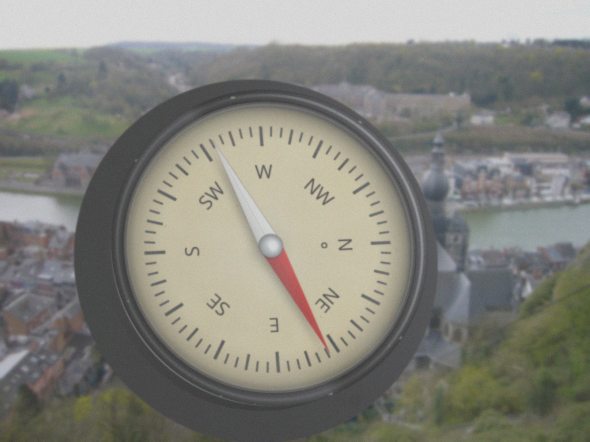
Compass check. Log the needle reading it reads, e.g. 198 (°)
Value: 65 (°)
